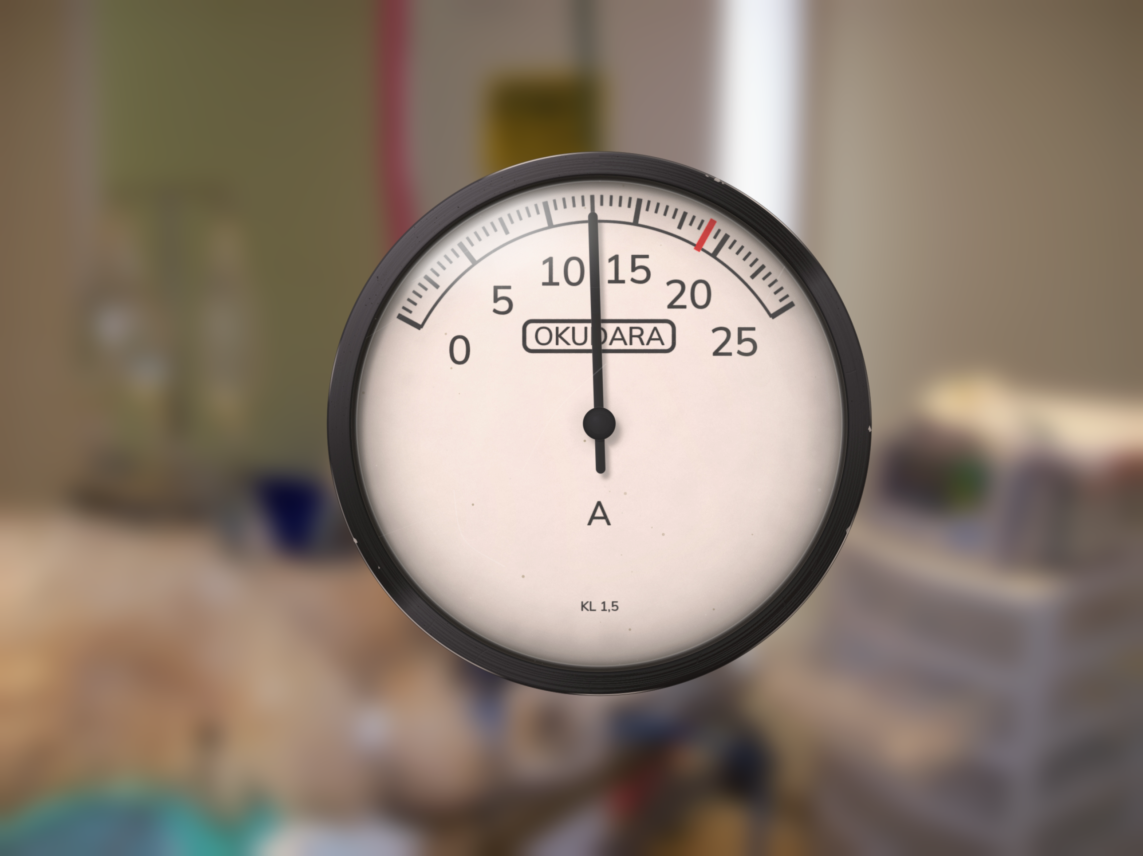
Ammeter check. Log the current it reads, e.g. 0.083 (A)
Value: 12.5 (A)
